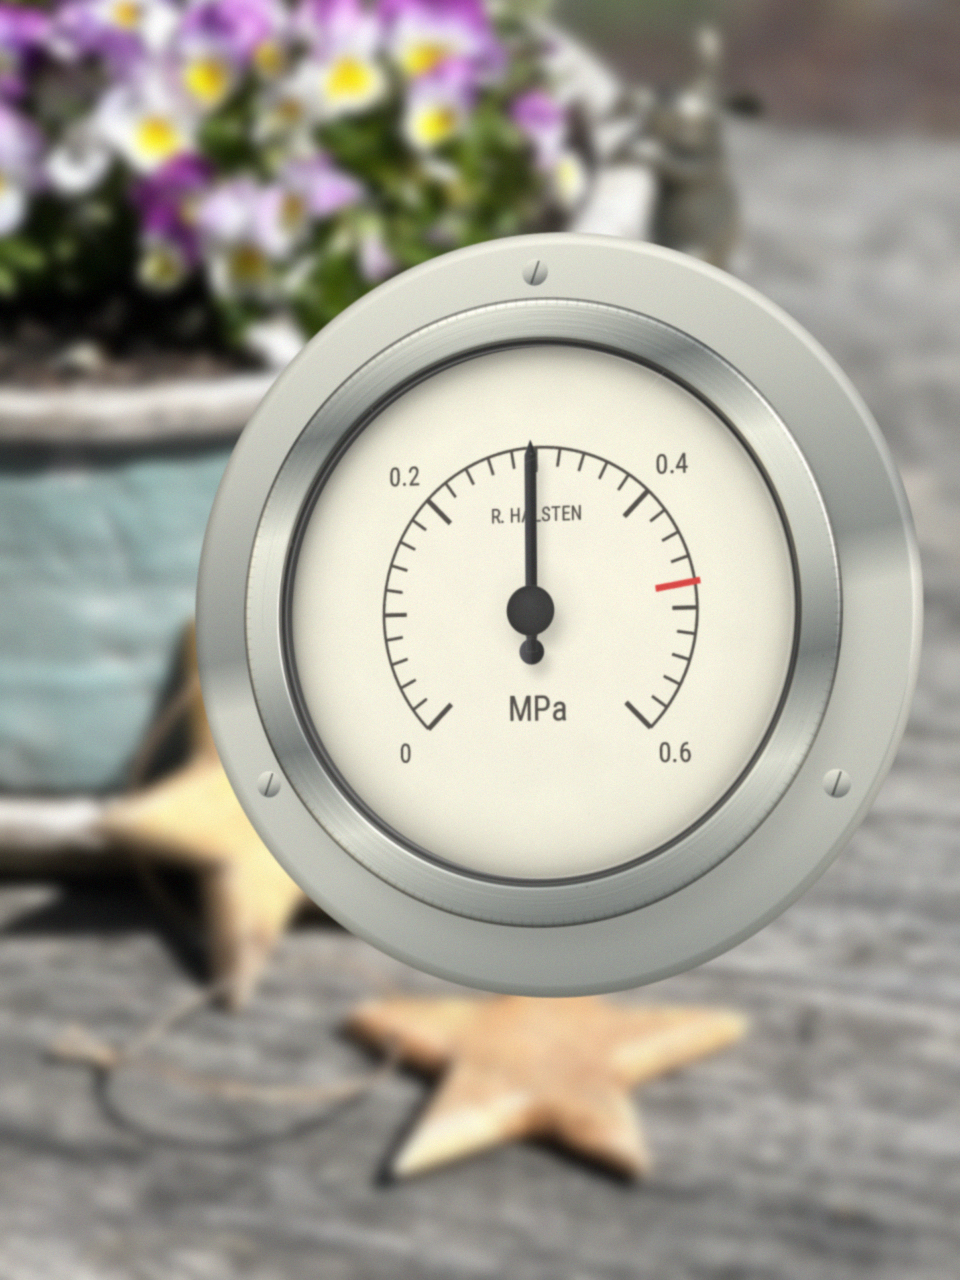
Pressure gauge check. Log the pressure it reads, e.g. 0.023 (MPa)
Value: 0.3 (MPa)
